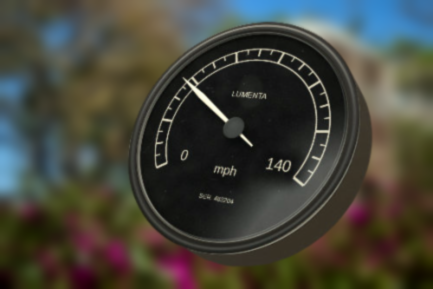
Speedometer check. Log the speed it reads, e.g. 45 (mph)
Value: 37.5 (mph)
